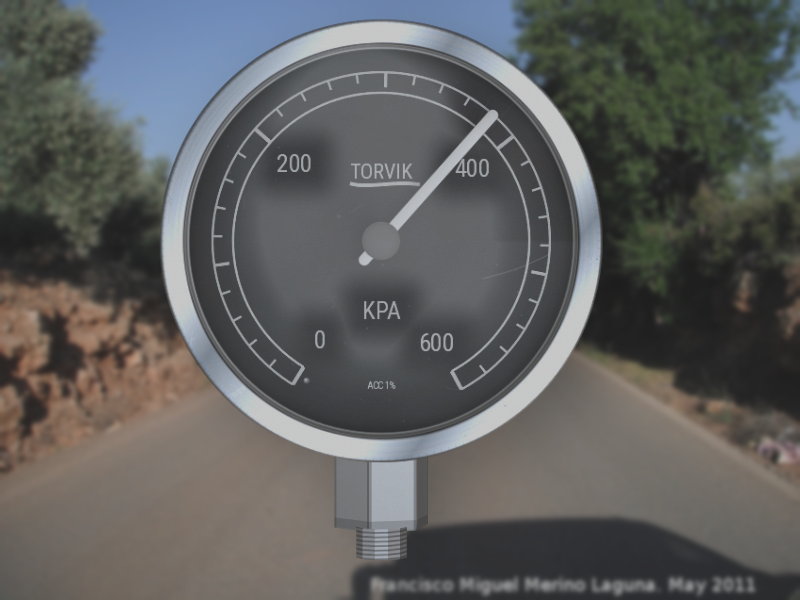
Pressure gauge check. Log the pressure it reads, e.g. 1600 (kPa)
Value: 380 (kPa)
